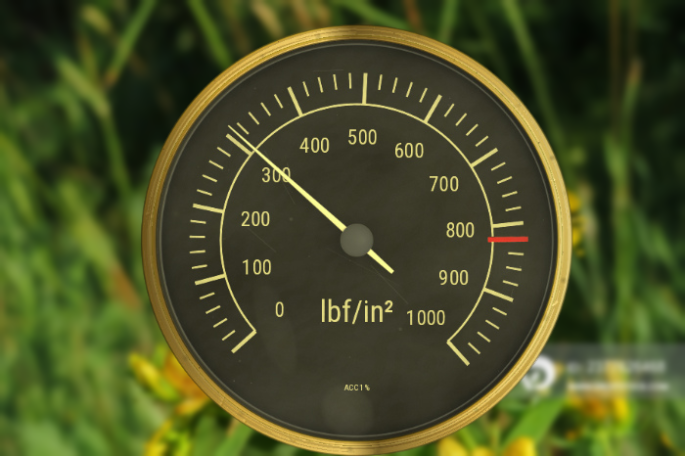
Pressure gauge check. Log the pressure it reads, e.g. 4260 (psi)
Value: 310 (psi)
